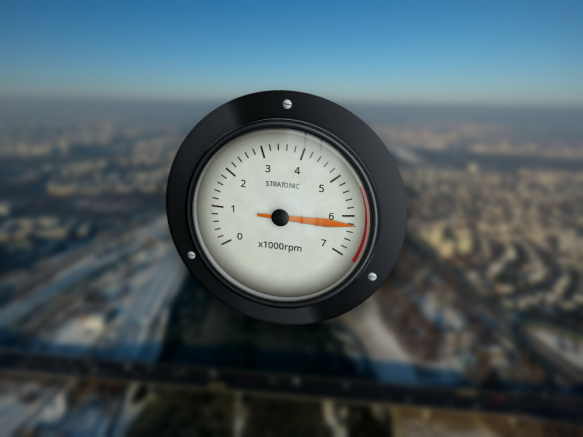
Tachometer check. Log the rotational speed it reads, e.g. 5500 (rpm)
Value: 6200 (rpm)
